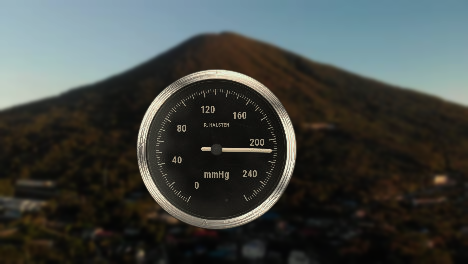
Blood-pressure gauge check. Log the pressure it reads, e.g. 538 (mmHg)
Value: 210 (mmHg)
